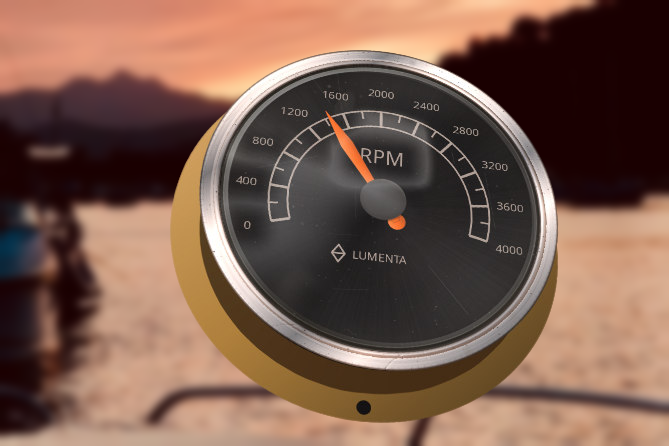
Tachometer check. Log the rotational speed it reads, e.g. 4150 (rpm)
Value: 1400 (rpm)
